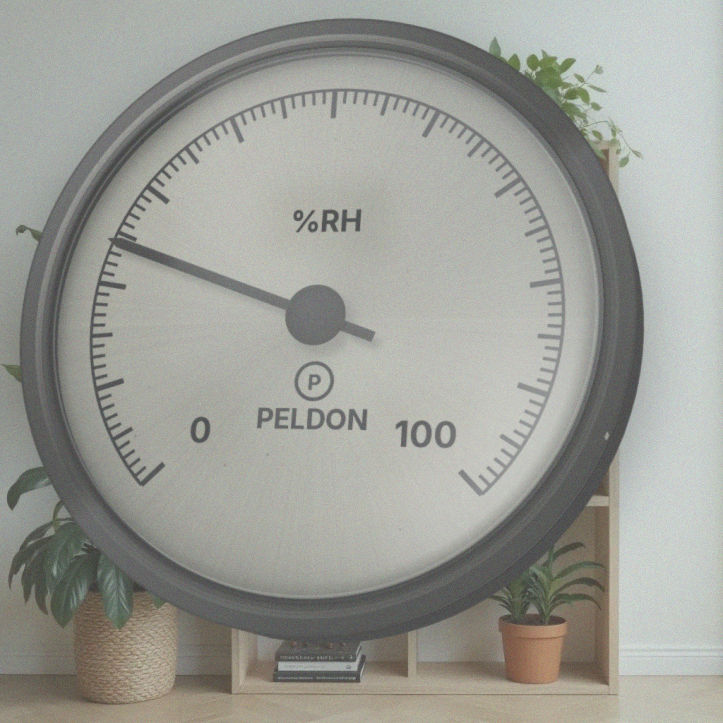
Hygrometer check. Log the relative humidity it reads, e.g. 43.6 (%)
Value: 24 (%)
